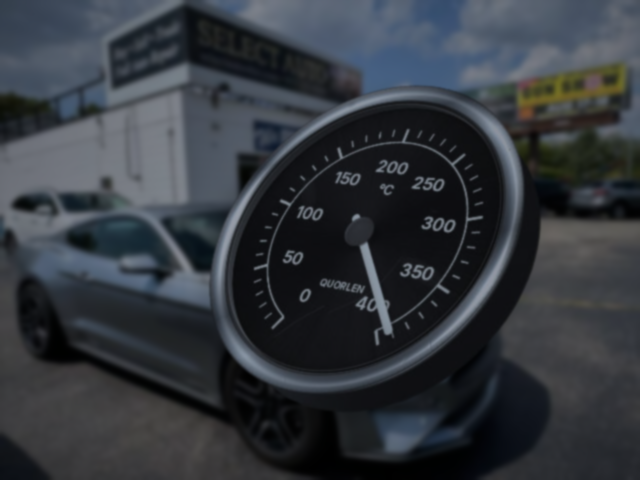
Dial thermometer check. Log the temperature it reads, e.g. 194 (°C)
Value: 390 (°C)
